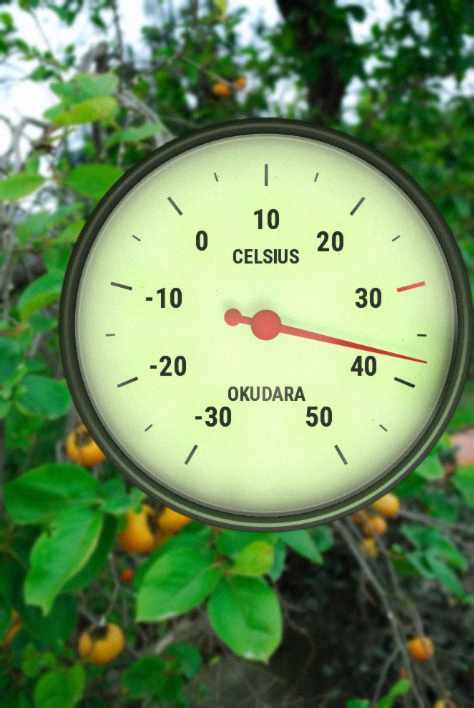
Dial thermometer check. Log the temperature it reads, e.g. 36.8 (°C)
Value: 37.5 (°C)
